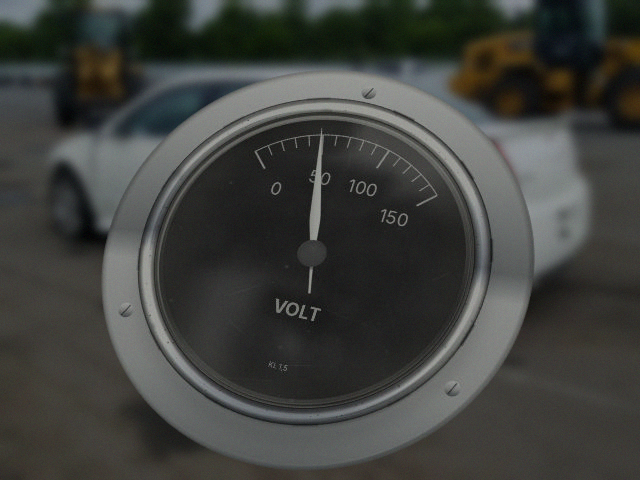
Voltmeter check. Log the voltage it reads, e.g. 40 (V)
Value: 50 (V)
